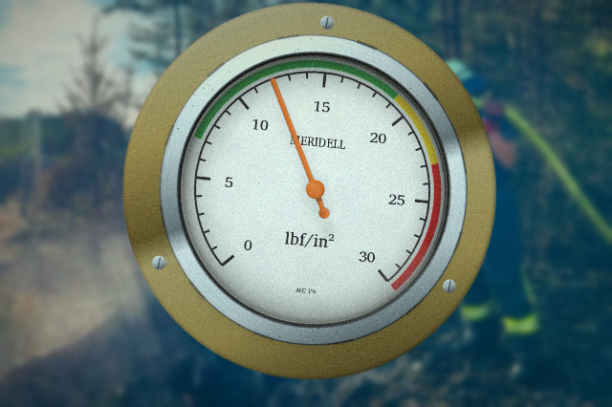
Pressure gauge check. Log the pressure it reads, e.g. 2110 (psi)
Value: 12 (psi)
